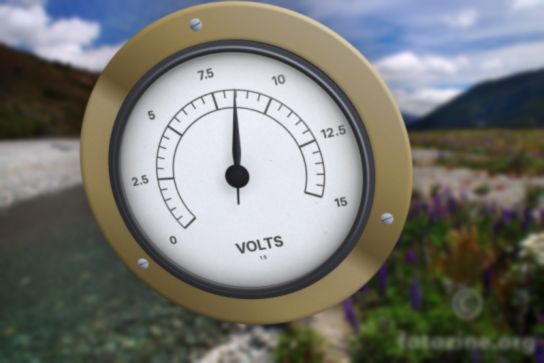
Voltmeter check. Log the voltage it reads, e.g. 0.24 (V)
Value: 8.5 (V)
